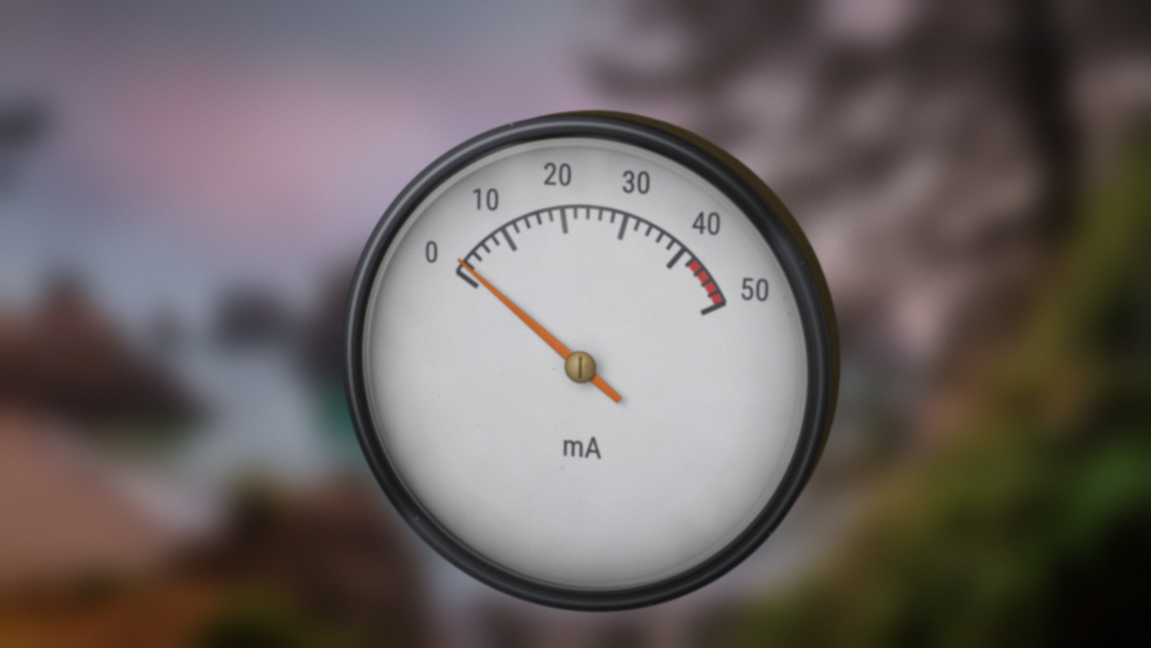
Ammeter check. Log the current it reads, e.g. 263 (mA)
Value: 2 (mA)
